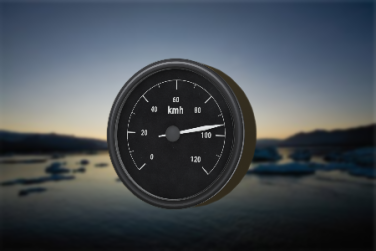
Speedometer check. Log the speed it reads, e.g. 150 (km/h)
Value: 95 (km/h)
